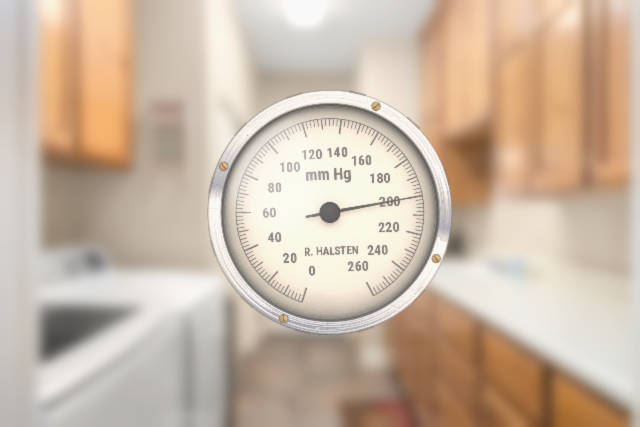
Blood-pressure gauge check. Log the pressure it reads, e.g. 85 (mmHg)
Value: 200 (mmHg)
